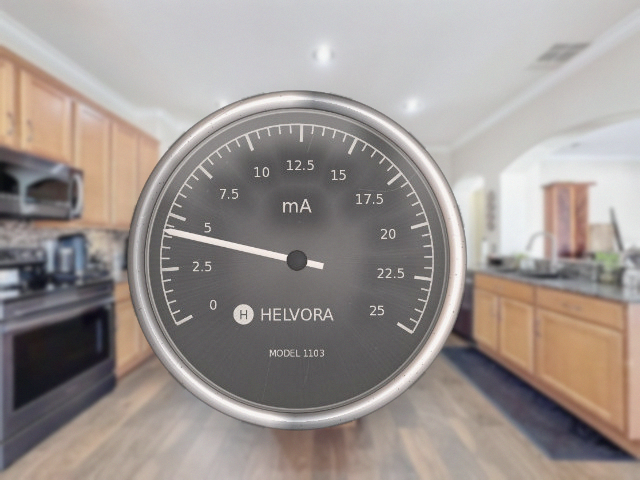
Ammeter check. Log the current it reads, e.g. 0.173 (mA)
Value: 4.25 (mA)
